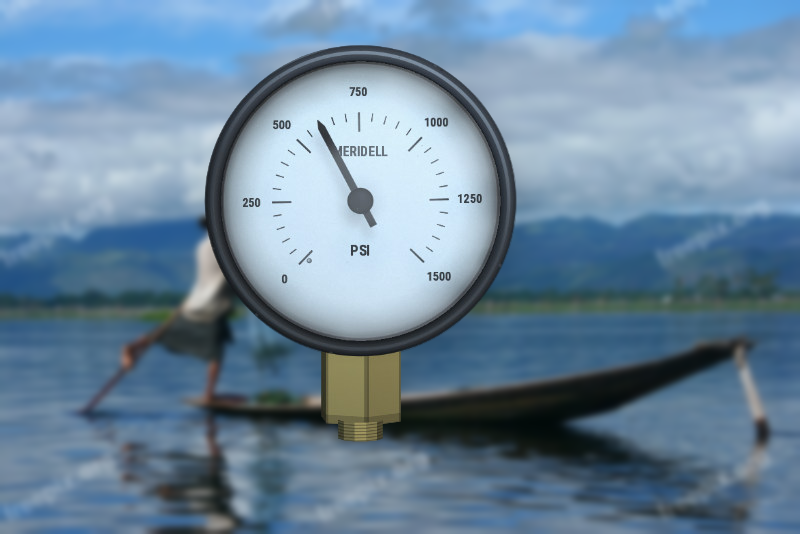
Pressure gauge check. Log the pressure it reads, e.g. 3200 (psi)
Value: 600 (psi)
